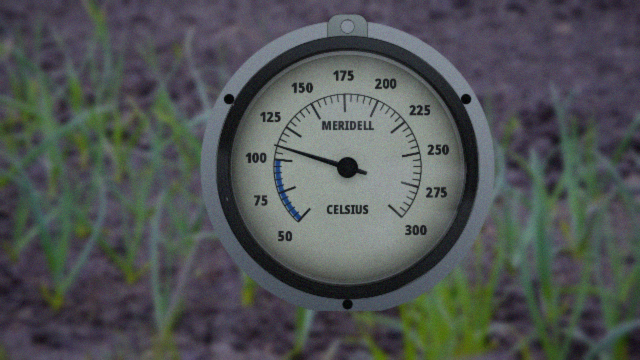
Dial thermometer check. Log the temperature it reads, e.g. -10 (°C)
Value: 110 (°C)
